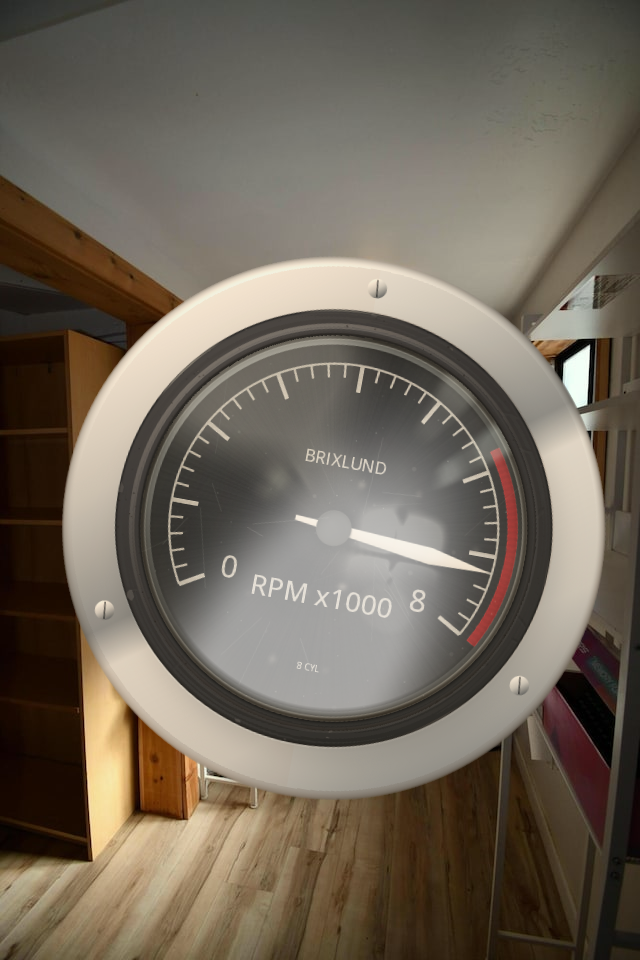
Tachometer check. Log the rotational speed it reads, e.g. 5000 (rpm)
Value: 7200 (rpm)
